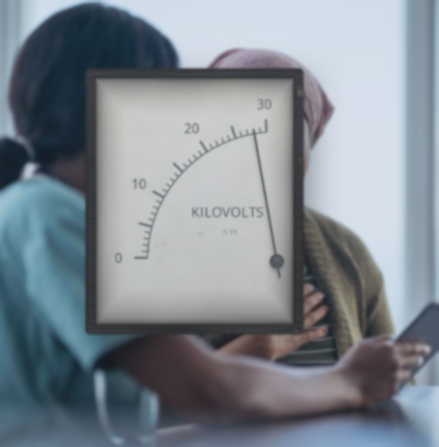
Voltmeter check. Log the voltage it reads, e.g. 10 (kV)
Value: 28 (kV)
